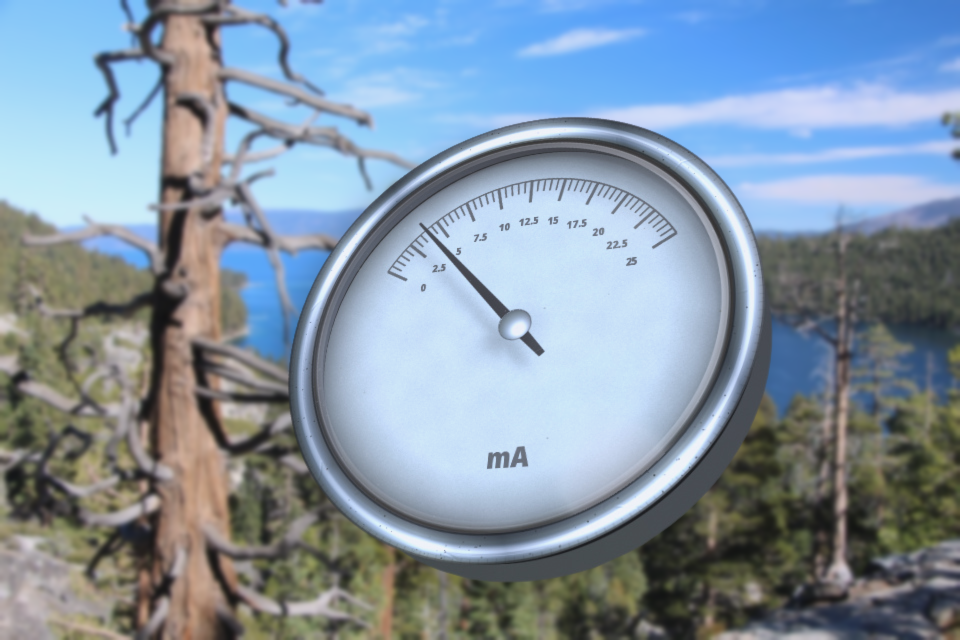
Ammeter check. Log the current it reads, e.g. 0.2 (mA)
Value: 4 (mA)
